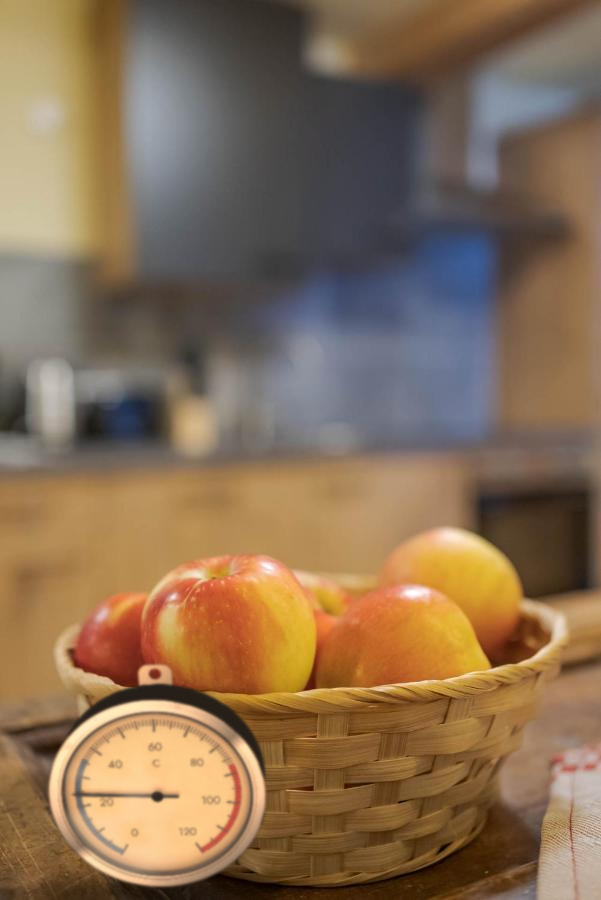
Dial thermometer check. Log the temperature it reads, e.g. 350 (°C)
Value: 25 (°C)
